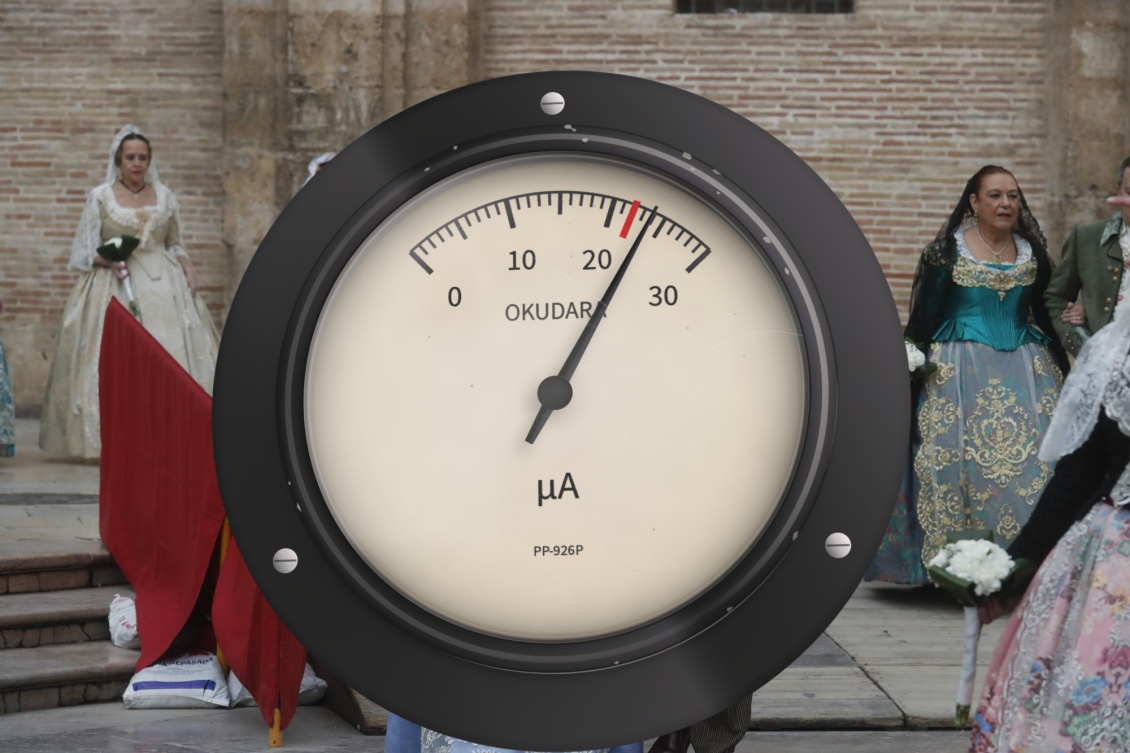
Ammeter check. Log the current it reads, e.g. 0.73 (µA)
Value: 24 (µA)
